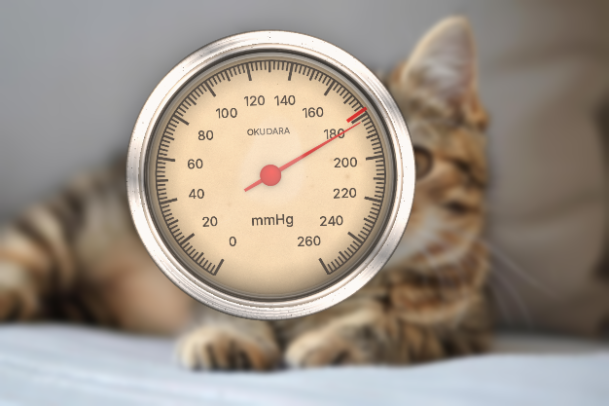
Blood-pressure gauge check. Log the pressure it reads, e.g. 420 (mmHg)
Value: 182 (mmHg)
